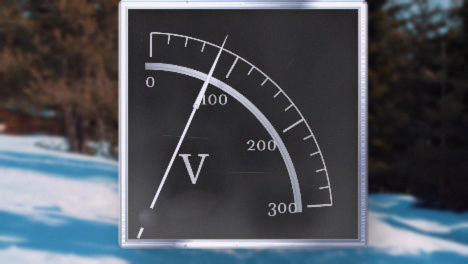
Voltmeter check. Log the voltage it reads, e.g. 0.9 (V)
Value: 80 (V)
